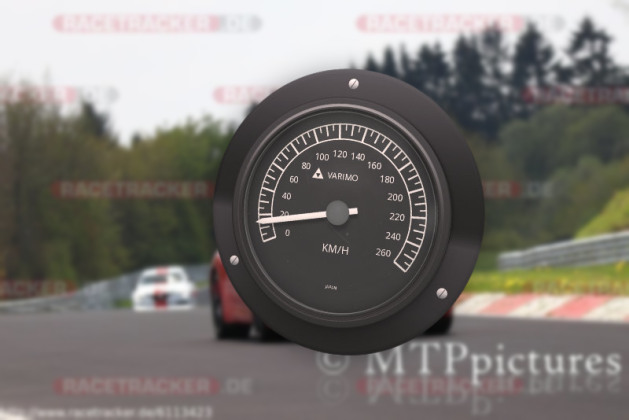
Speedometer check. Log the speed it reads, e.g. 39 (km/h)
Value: 15 (km/h)
